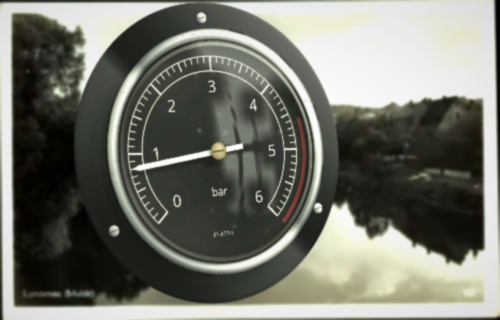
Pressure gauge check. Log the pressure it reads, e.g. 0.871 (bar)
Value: 0.8 (bar)
